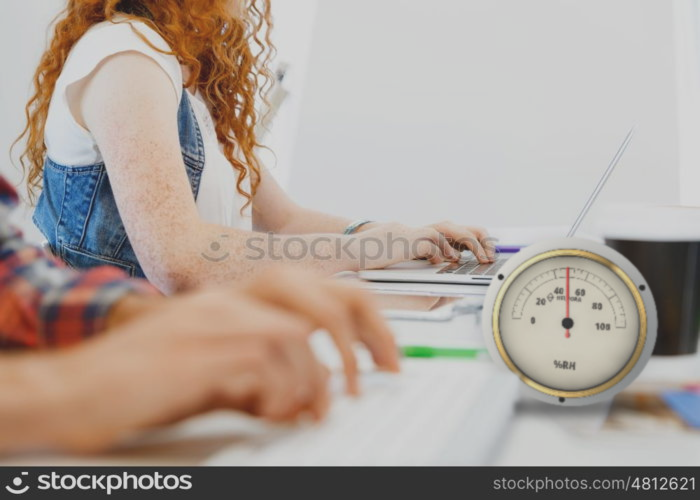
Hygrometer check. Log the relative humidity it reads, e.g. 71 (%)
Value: 48 (%)
